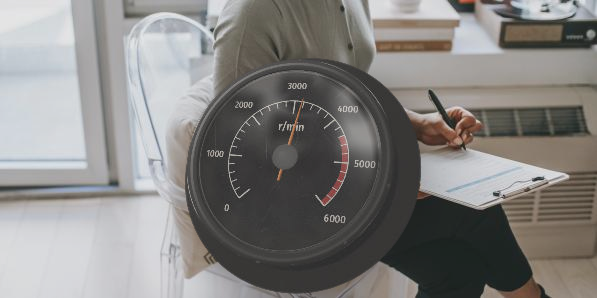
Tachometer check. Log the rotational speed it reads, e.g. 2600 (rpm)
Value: 3200 (rpm)
